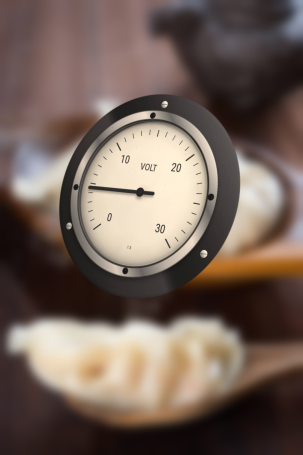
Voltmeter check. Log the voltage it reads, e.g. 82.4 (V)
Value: 4.5 (V)
